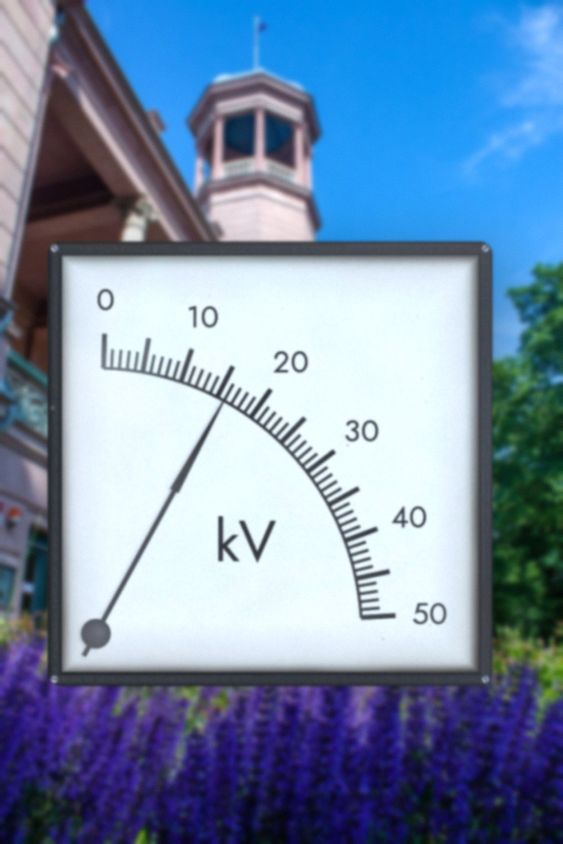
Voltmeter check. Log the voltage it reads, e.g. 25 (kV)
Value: 16 (kV)
